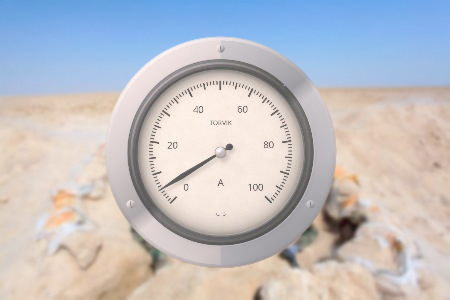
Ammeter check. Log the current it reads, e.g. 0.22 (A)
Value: 5 (A)
